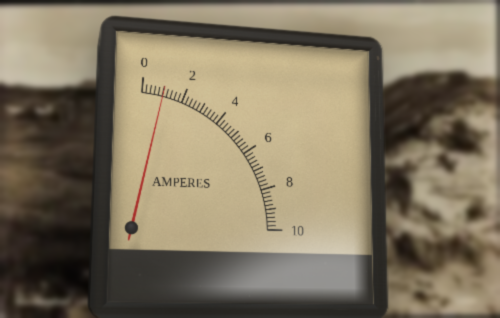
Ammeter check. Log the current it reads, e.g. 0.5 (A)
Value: 1 (A)
